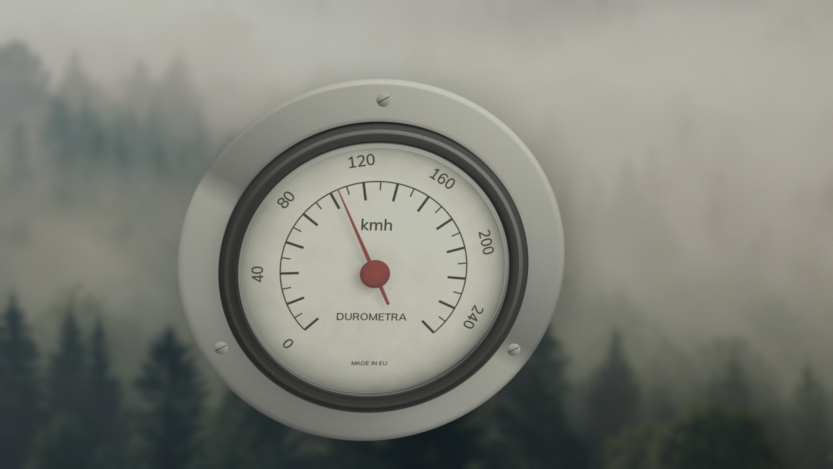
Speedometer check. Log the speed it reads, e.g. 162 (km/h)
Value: 105 (km/h)
